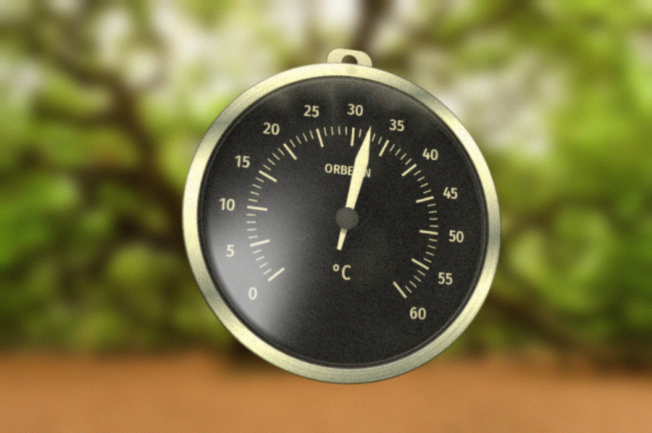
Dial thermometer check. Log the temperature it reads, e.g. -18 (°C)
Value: 32 (°C)
